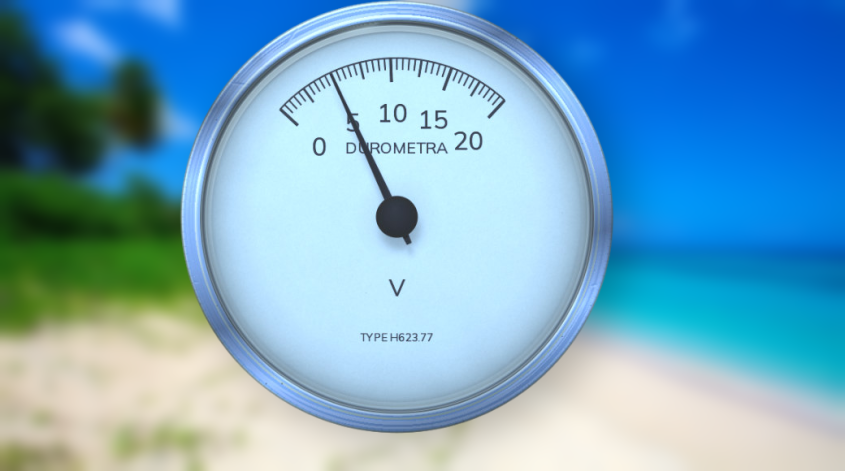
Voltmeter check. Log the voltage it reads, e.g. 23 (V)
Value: 5 (V)
